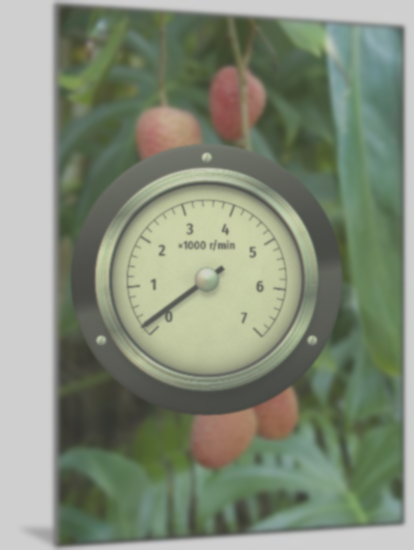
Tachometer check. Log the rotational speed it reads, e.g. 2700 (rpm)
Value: 200 (rpm)
